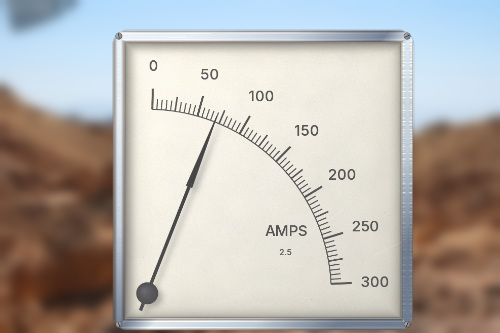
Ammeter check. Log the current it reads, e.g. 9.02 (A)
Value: 70 (A)
